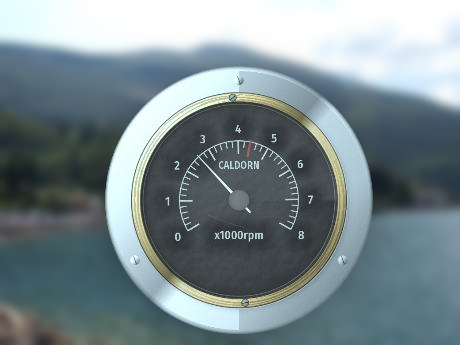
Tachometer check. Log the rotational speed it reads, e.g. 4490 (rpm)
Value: 2600 (rpm)
